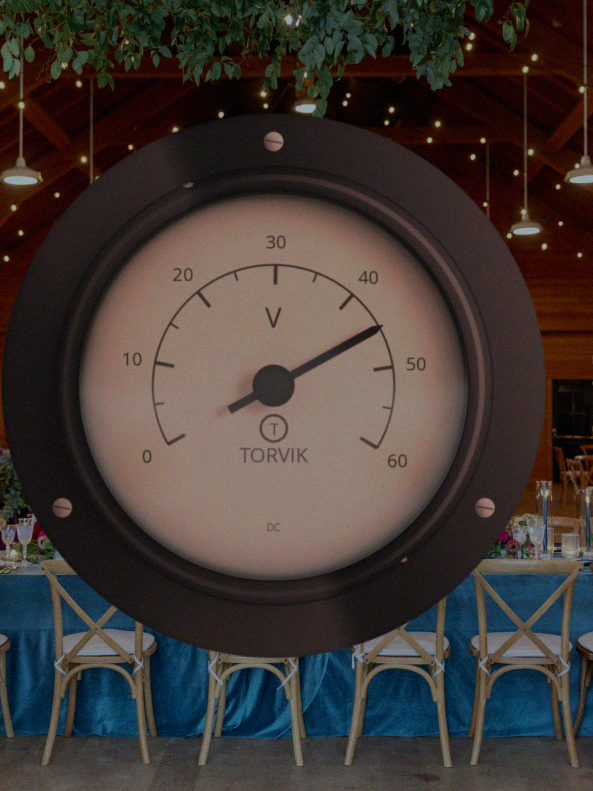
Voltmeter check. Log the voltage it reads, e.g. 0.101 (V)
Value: 45 (V)
